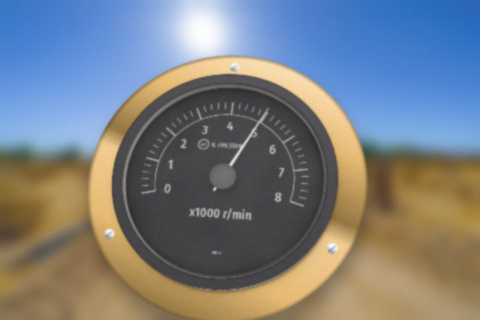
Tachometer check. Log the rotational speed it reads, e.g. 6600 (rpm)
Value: 5000 (rpm)
